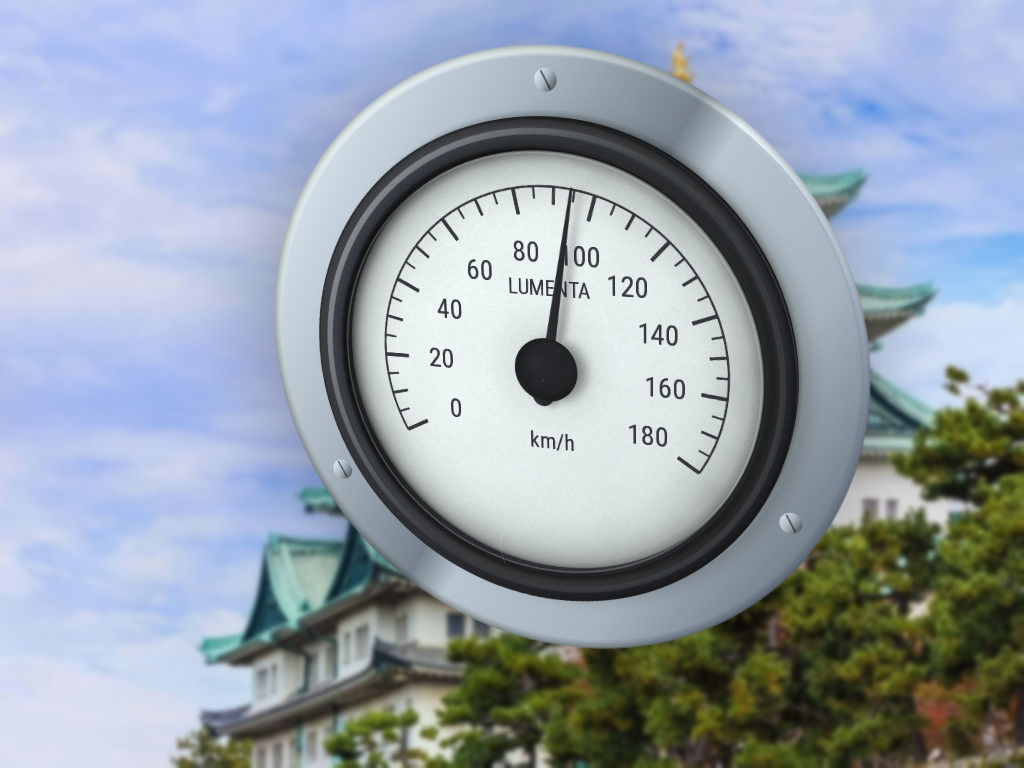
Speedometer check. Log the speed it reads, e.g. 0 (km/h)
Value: 95 (km/h)
